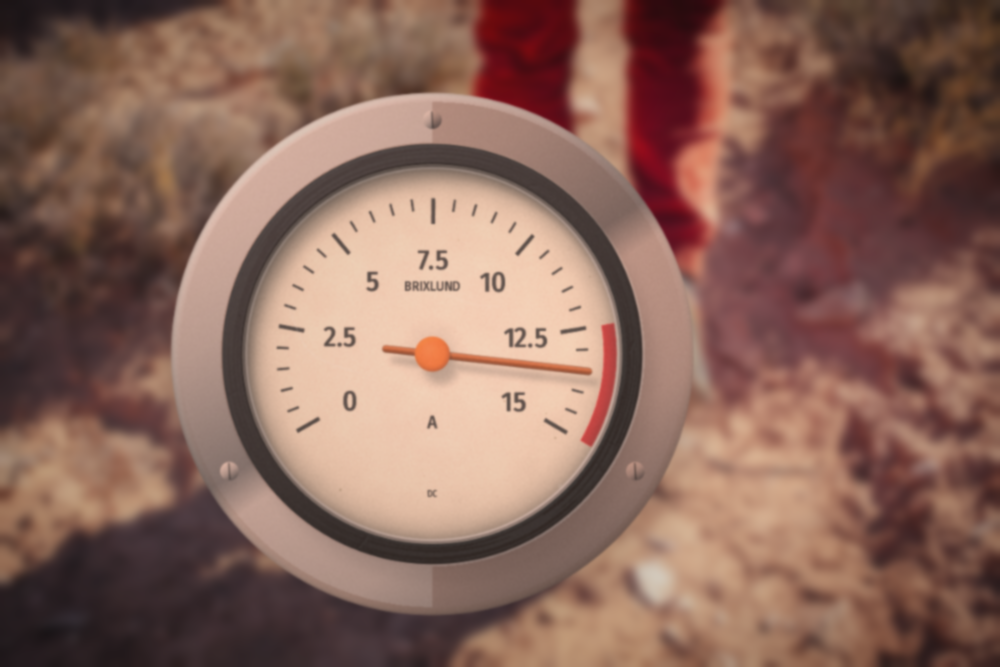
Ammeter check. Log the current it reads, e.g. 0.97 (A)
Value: 13.5 (A)
